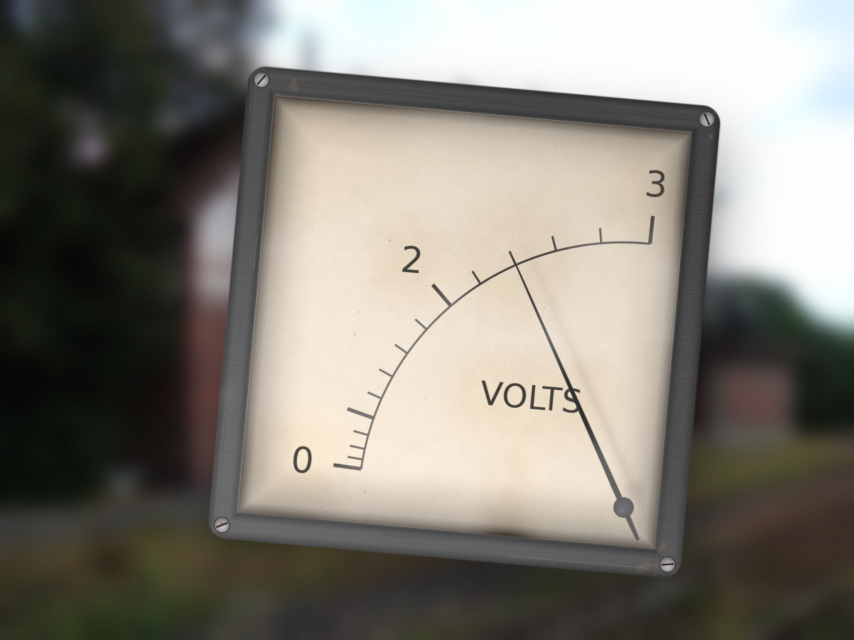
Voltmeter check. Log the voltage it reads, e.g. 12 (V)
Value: 2.4 (V)
